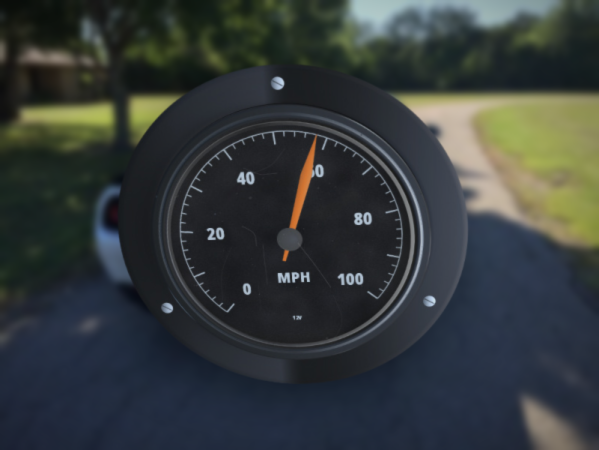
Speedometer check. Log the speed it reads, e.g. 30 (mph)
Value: 58 (mph)
